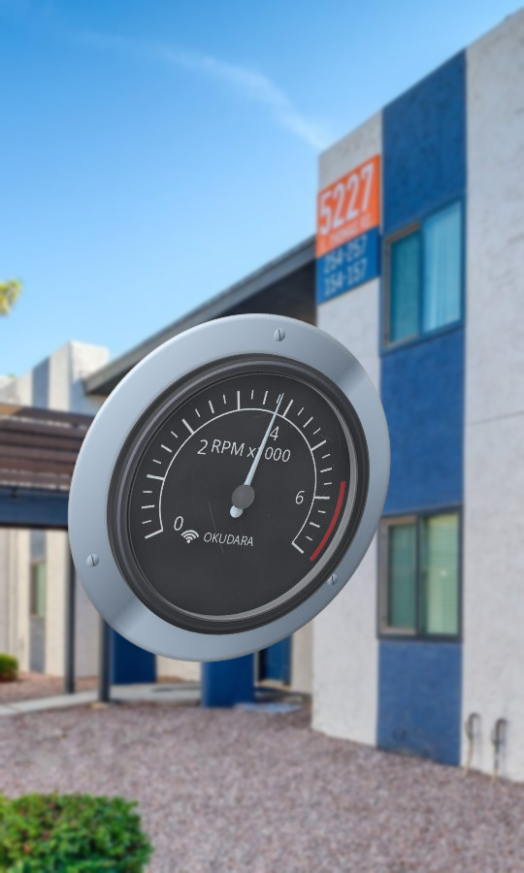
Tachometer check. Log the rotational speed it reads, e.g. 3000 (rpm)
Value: 3750 (rpm)
